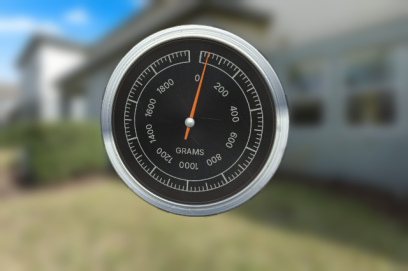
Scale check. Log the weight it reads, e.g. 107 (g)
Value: 40 (g)
